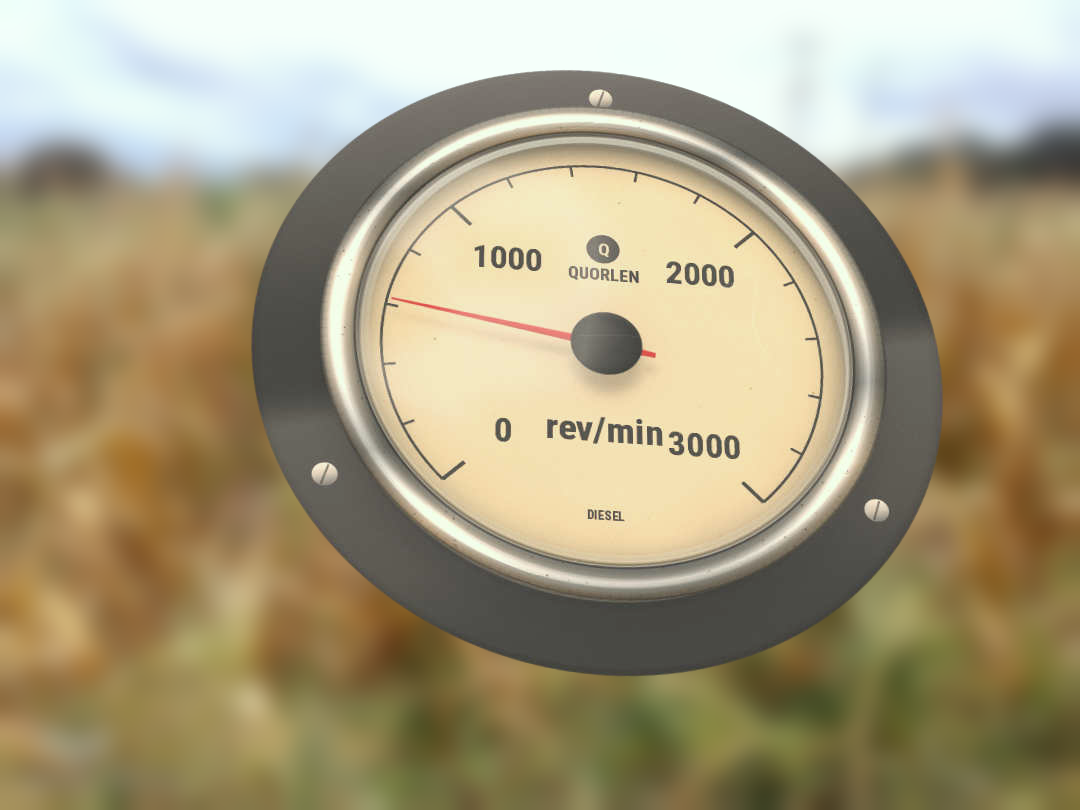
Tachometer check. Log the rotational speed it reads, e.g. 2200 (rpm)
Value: 600 (rpm)
